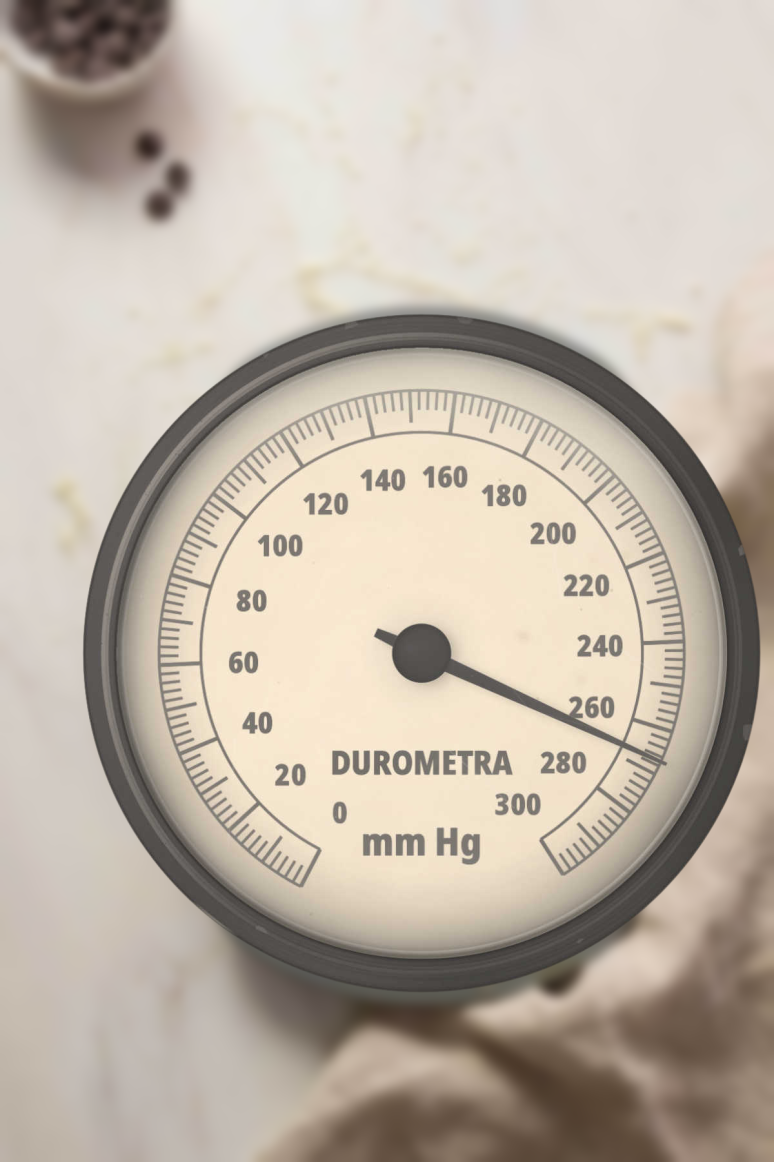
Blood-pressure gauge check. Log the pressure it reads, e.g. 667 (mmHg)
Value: 267 (mmHg)
